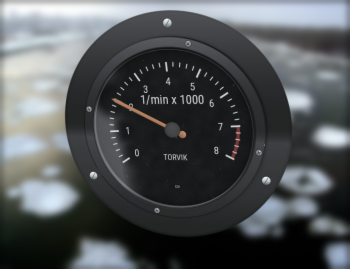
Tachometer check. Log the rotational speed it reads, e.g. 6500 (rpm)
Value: 2000 (rpm)
